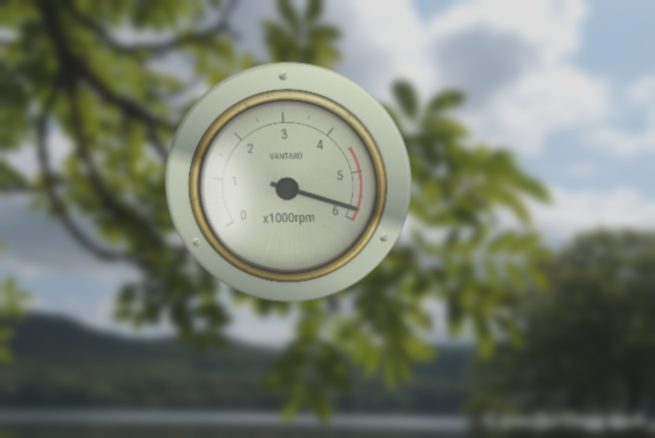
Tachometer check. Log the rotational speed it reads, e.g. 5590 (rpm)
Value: 5750 (rpm)
